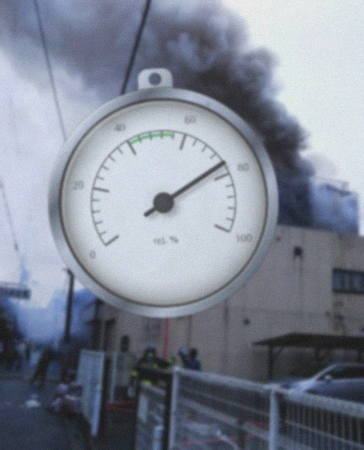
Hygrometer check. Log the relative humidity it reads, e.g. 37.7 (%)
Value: 76 (%)
